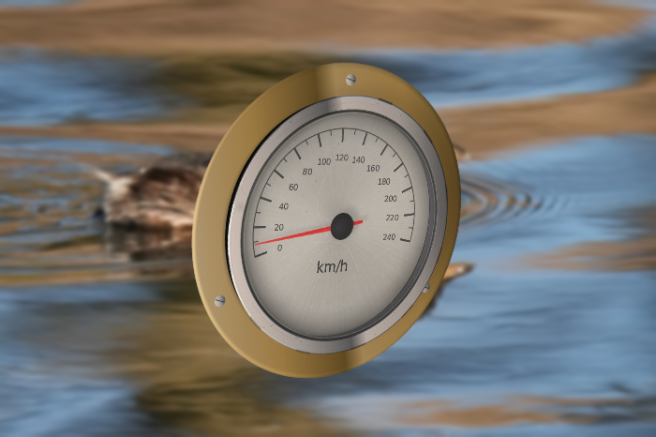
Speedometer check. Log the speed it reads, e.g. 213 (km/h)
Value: 10 (km/h)
